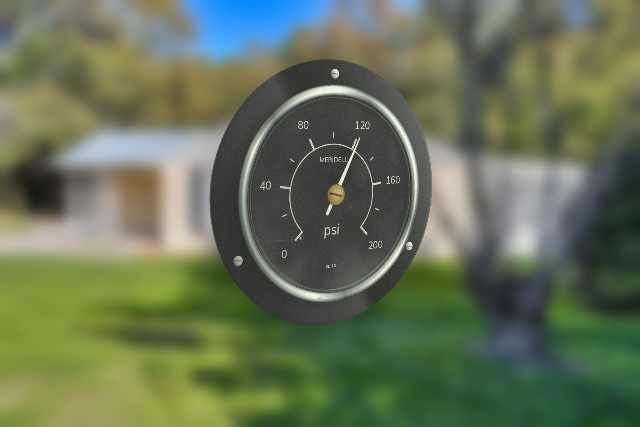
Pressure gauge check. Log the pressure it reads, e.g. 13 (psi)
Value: 120 (psi)
